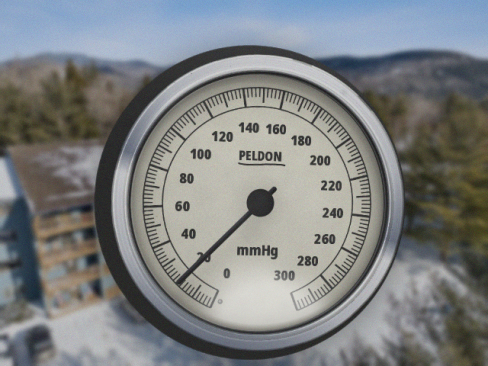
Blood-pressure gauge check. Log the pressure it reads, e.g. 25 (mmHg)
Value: 20 (mmHg)
